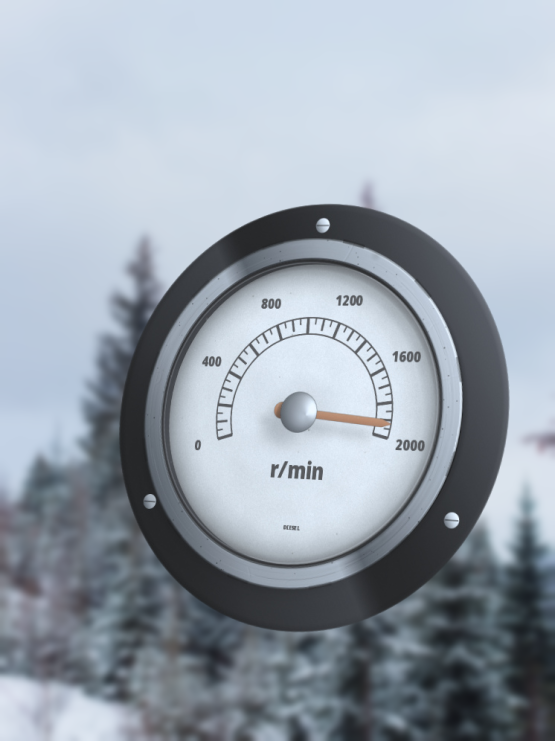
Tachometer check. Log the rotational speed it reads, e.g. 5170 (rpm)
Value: 1925 (rpm)
